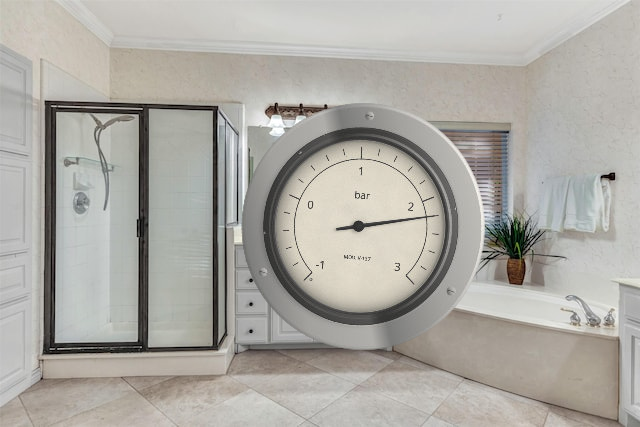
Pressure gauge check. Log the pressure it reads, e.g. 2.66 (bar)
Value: 2.2 (bar)
